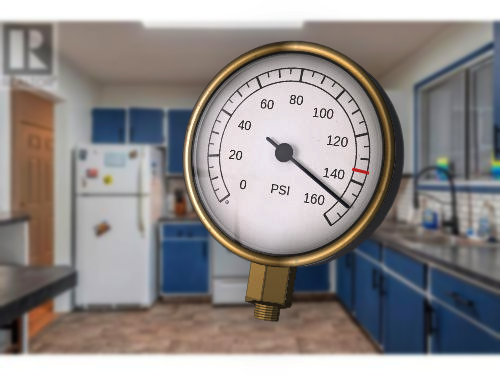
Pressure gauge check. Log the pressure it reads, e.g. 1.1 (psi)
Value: 150 (psi)
